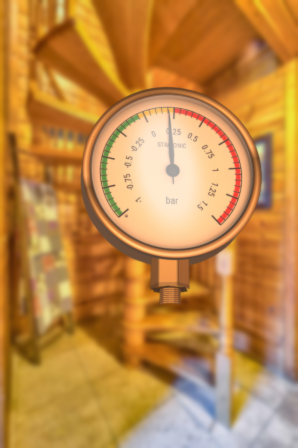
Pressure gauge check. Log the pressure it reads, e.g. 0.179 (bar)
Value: 0.2 (bar)
